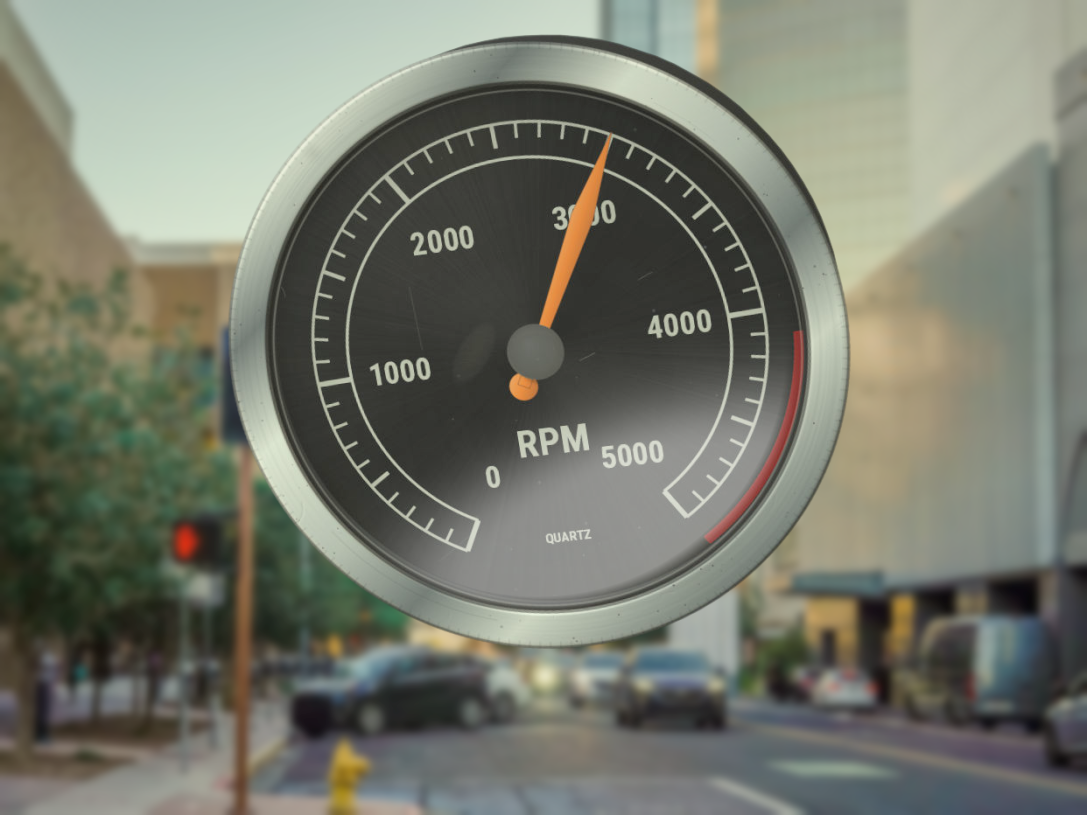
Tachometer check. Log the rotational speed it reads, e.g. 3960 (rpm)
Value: 3000 (rpm)
